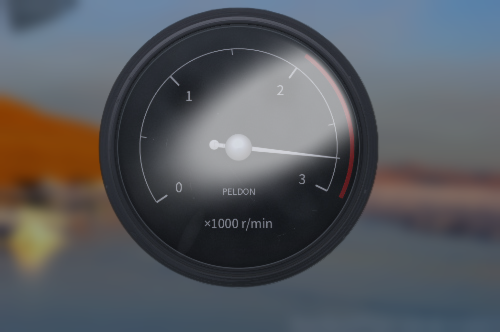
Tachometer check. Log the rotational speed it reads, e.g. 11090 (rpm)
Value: 2750 (rpm)
